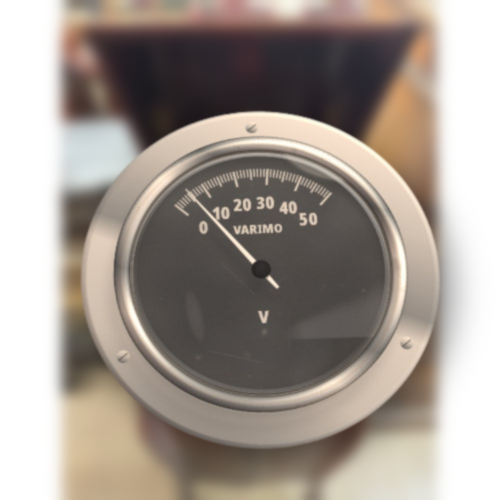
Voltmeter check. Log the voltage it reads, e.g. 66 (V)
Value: 5 (V)
